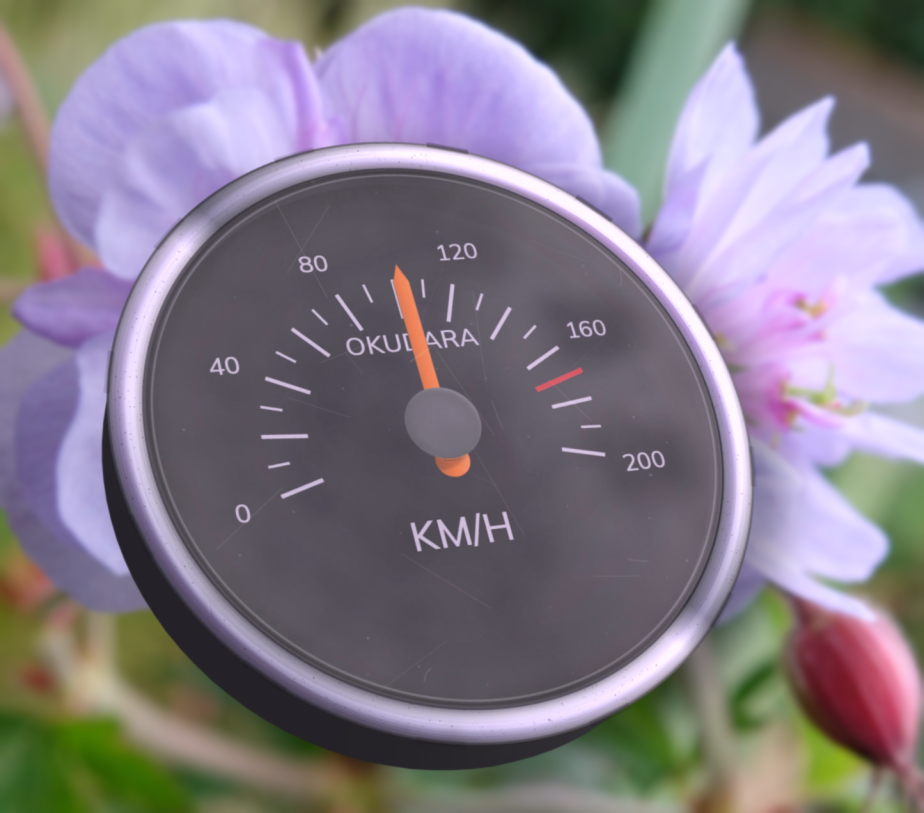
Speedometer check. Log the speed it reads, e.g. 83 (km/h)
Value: 100 (km/h)
